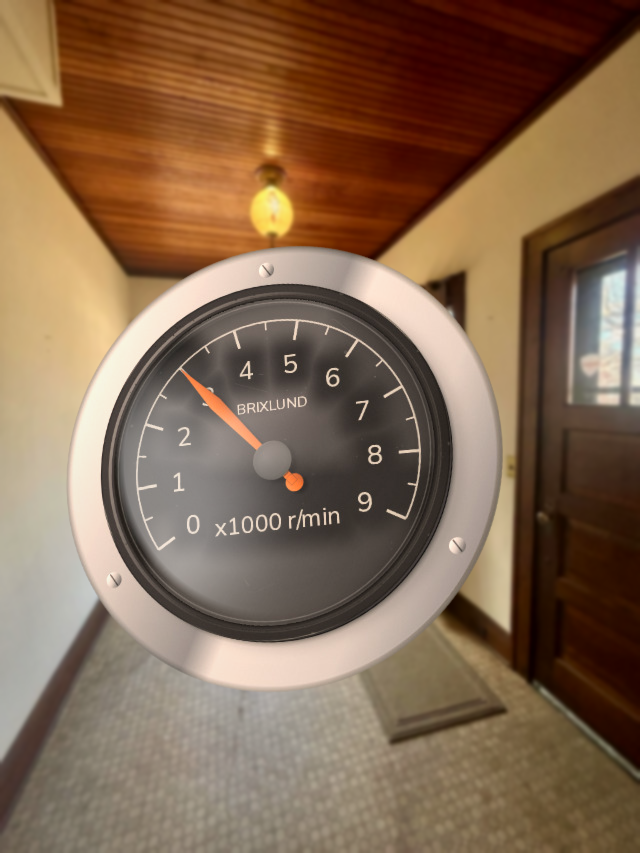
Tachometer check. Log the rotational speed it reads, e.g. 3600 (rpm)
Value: 3000 (rpm)
